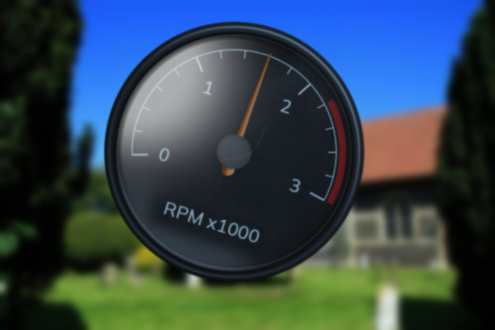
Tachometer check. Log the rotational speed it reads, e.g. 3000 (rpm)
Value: 1600 (rpm)
